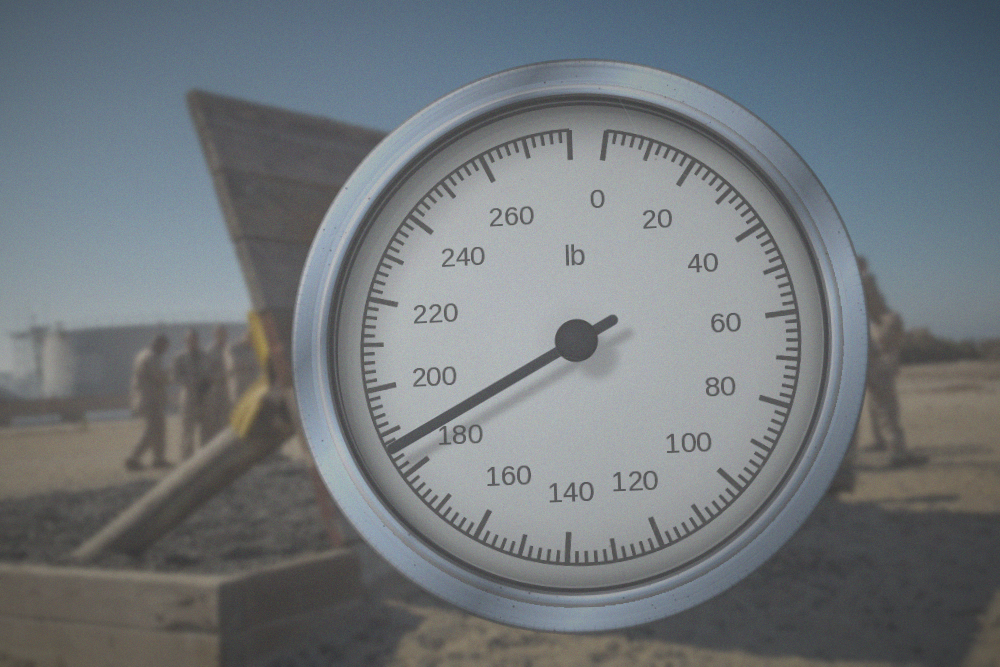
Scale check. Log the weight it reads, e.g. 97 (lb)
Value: 186 (lb)
